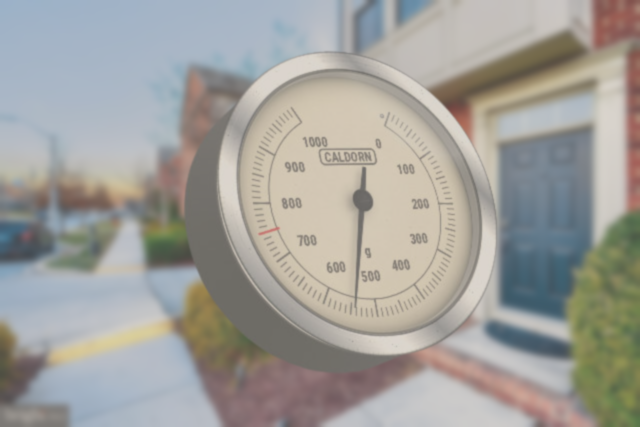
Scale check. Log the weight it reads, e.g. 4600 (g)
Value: 550 (g)
